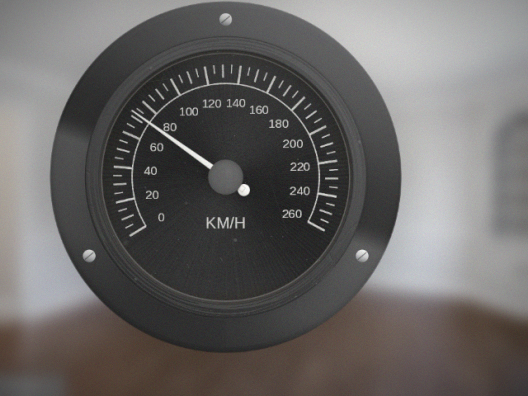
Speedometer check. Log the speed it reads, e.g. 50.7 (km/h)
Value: 72.5 (km/h)
